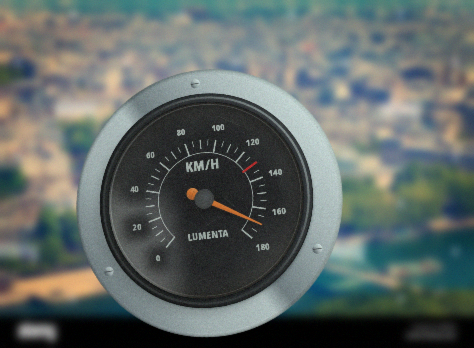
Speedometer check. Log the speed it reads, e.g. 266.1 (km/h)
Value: 170 (km/h)
